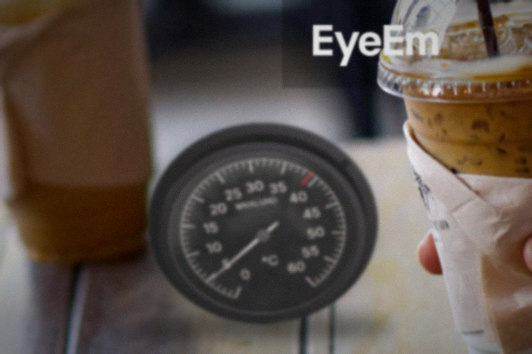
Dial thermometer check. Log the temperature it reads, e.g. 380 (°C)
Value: 5 (°C)
